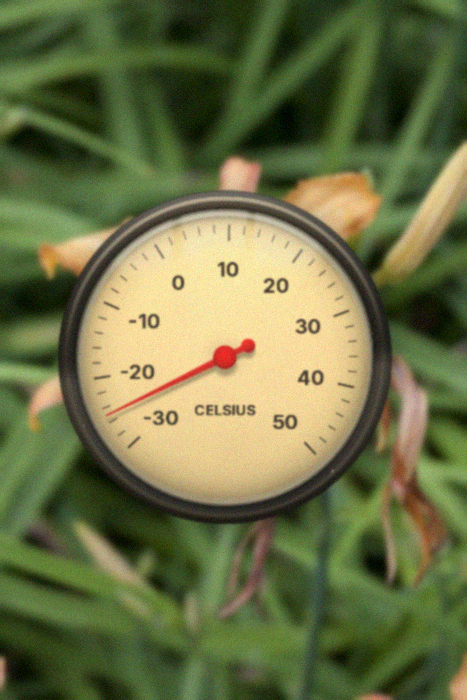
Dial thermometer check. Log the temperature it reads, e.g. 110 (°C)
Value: -25 (°C)
